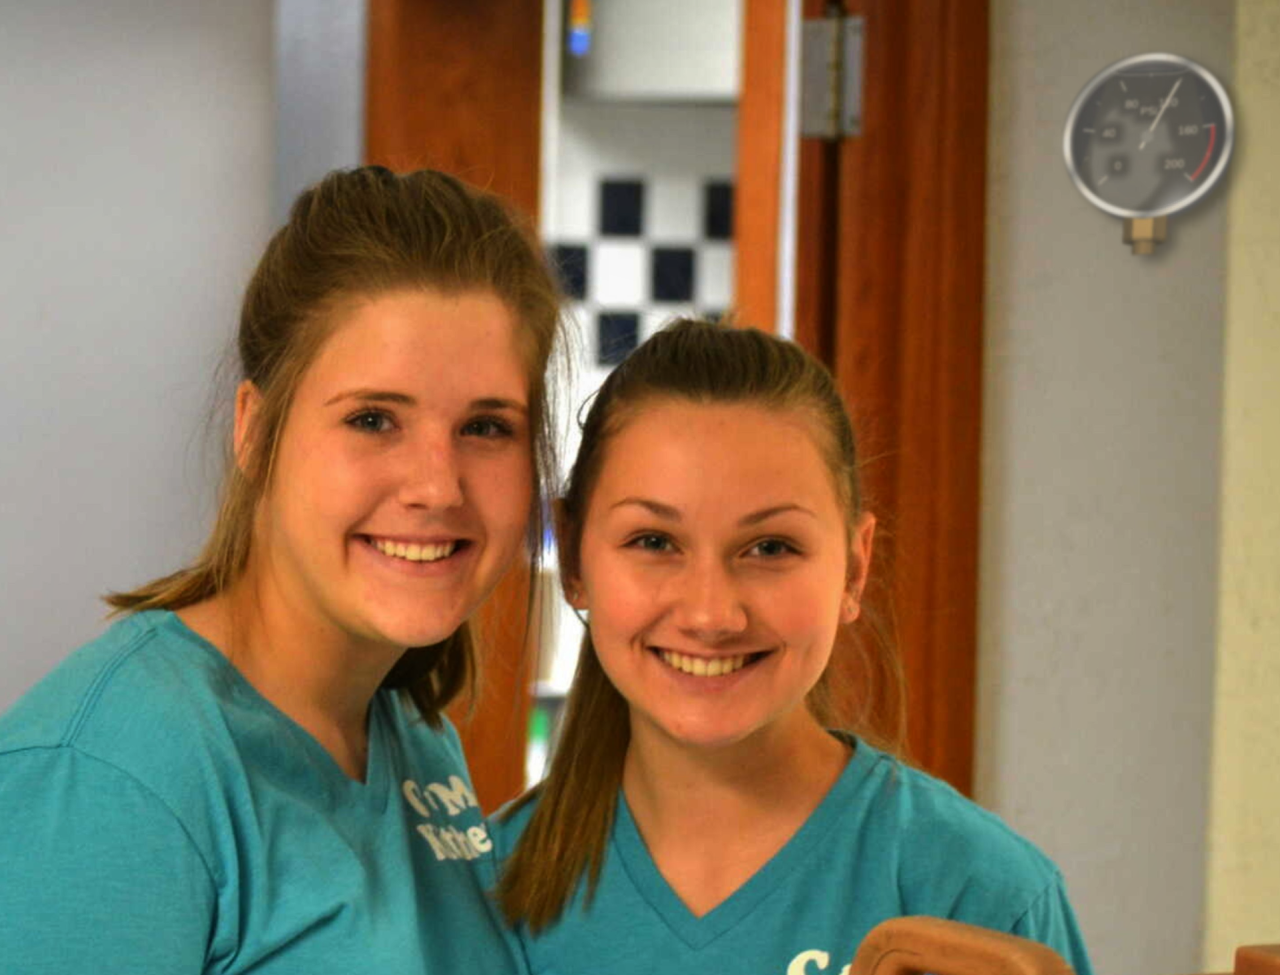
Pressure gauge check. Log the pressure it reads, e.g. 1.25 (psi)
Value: 120 (psi)
